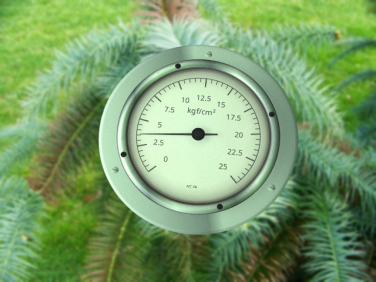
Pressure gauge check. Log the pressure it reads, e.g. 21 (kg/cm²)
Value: 3.5 (kg/cm²)
